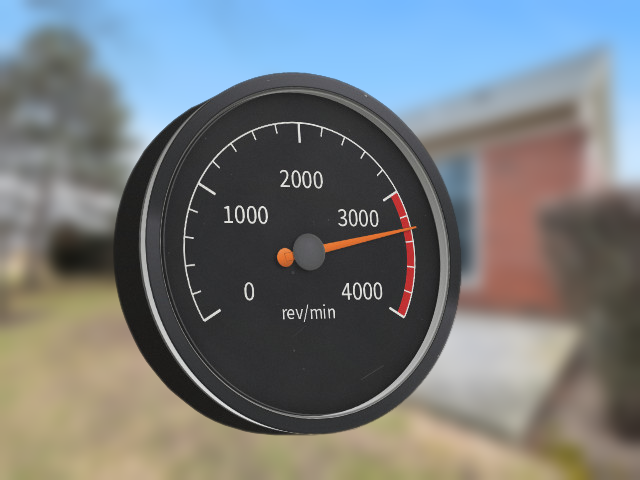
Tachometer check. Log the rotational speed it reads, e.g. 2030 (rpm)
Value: 3300 (rpm)
